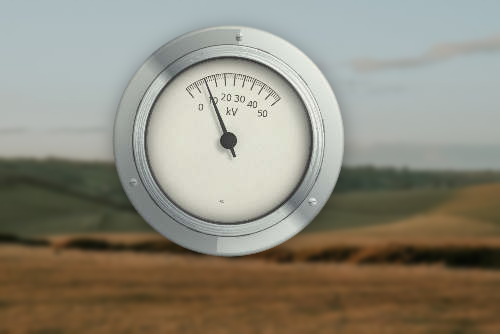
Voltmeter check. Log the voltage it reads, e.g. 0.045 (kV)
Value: 10 (kV)
